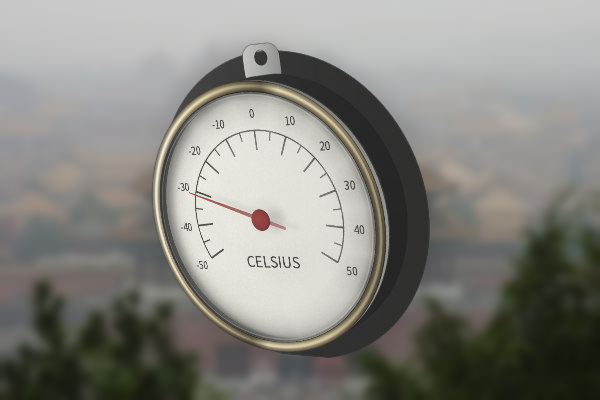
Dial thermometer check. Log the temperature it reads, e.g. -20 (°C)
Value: -30 (°C)
